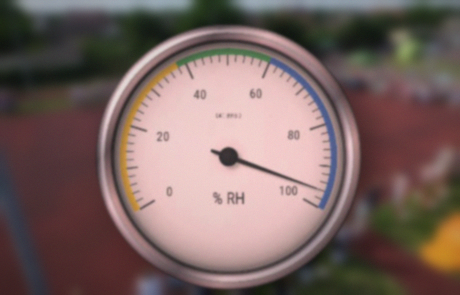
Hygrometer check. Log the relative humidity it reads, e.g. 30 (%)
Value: 96 (%)
